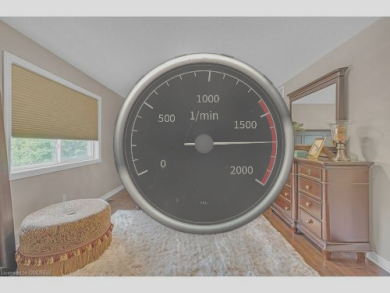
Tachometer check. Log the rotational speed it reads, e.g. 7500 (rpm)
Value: 1700 (rpm)
